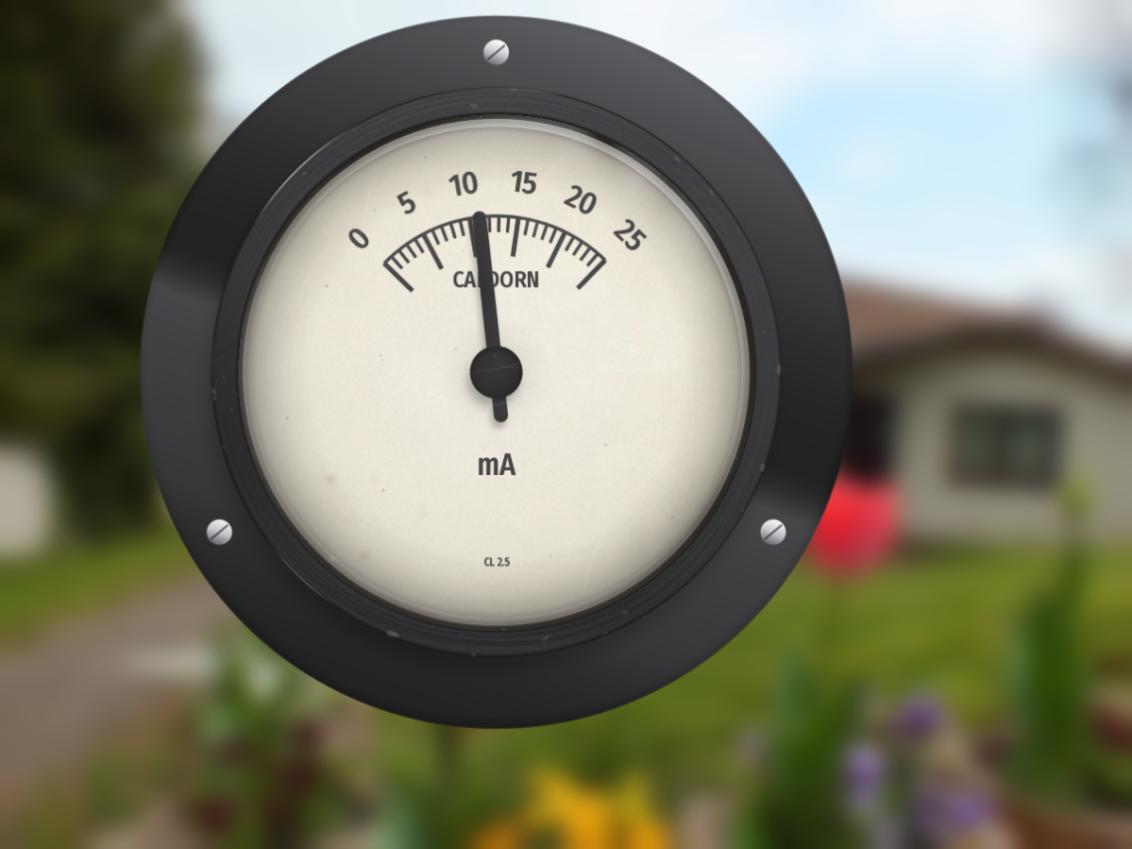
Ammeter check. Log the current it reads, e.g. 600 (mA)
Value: 11 (mA)
